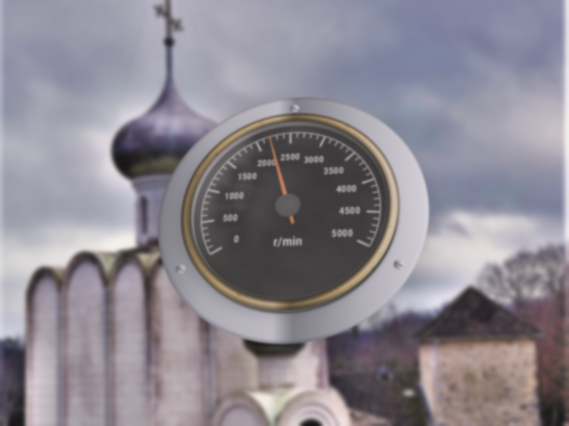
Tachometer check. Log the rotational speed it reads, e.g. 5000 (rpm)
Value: 2200 (rpm)
